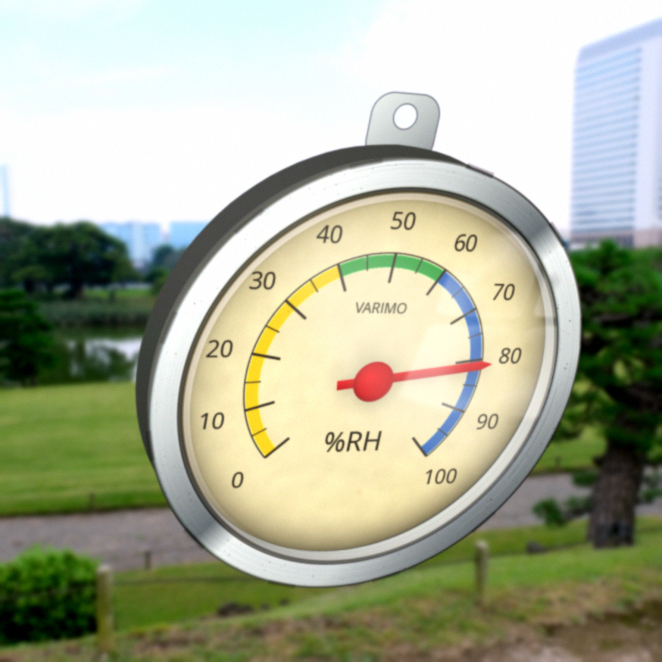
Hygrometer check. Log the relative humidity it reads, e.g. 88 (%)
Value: 80 (%)
